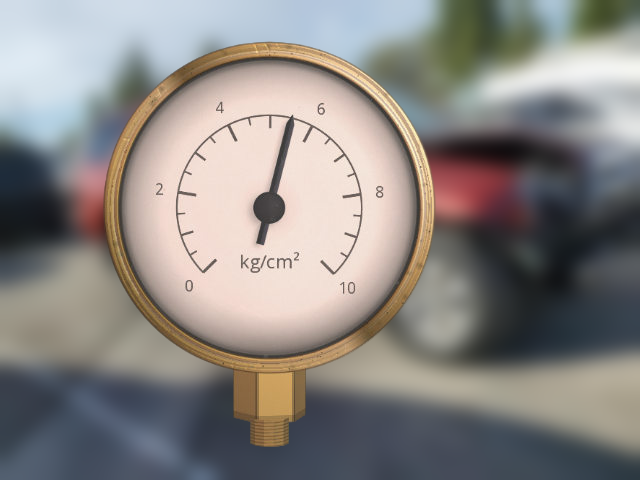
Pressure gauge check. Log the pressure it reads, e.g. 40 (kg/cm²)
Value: 5.5 (kg/cm²)
